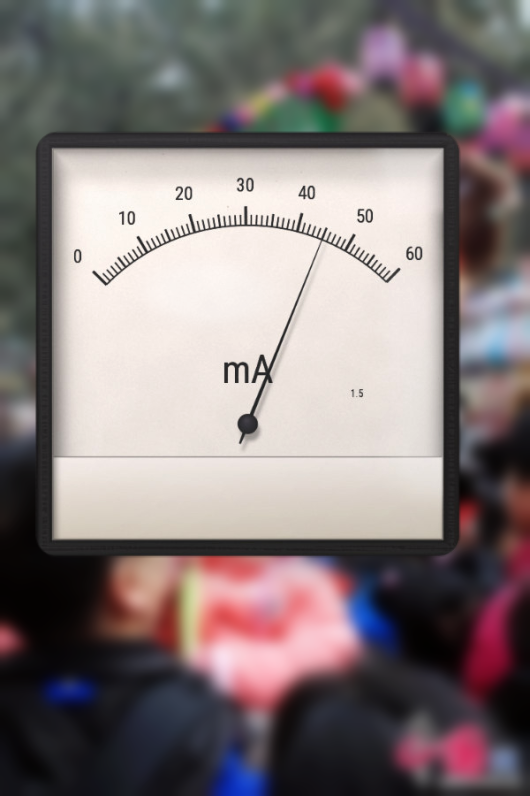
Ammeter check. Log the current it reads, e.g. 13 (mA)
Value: 45 (mA)
